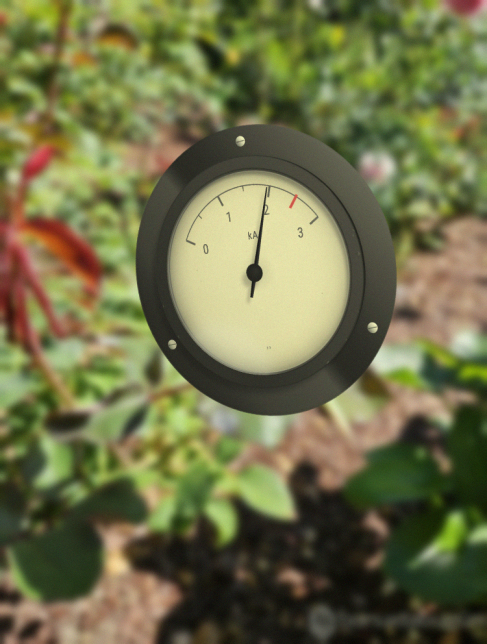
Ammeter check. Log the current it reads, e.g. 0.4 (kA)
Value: 2 (kA)
